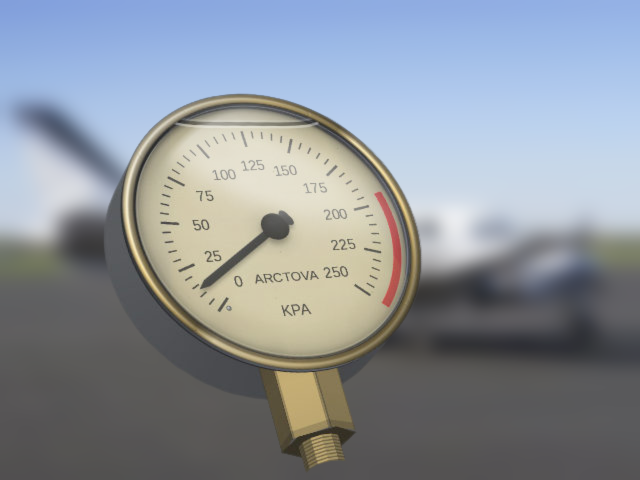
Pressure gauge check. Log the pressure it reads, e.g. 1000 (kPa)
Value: 12.5 (kPa)
